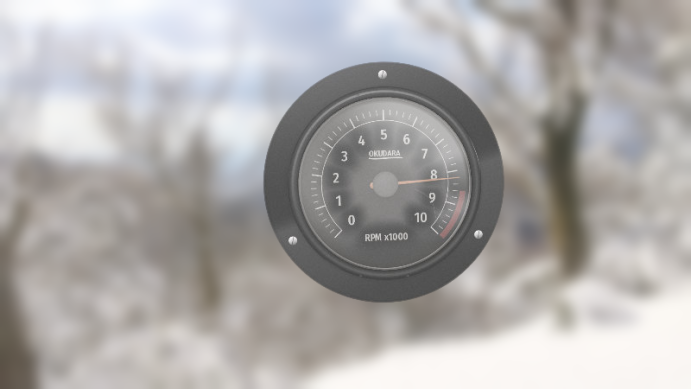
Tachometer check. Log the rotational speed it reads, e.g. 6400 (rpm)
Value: 8200 (rpm)
